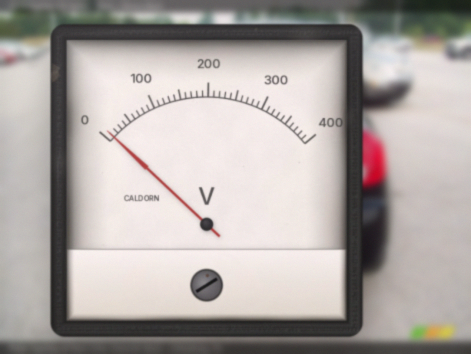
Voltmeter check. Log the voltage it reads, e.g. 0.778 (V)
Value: 10 (V)
